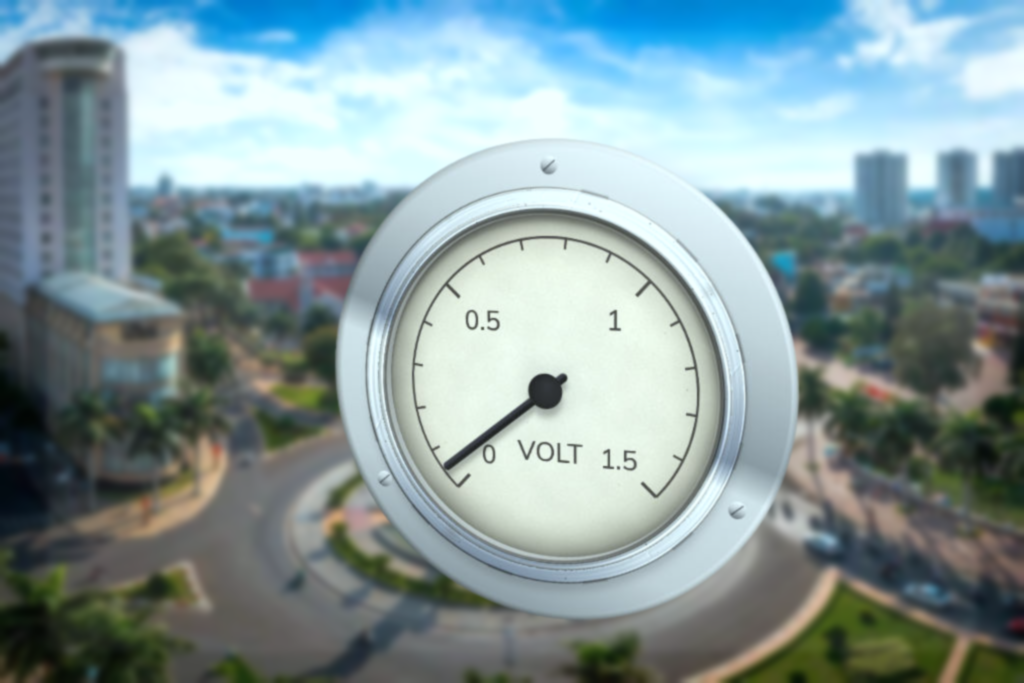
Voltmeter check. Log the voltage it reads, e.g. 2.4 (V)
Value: 0.05 (V)
